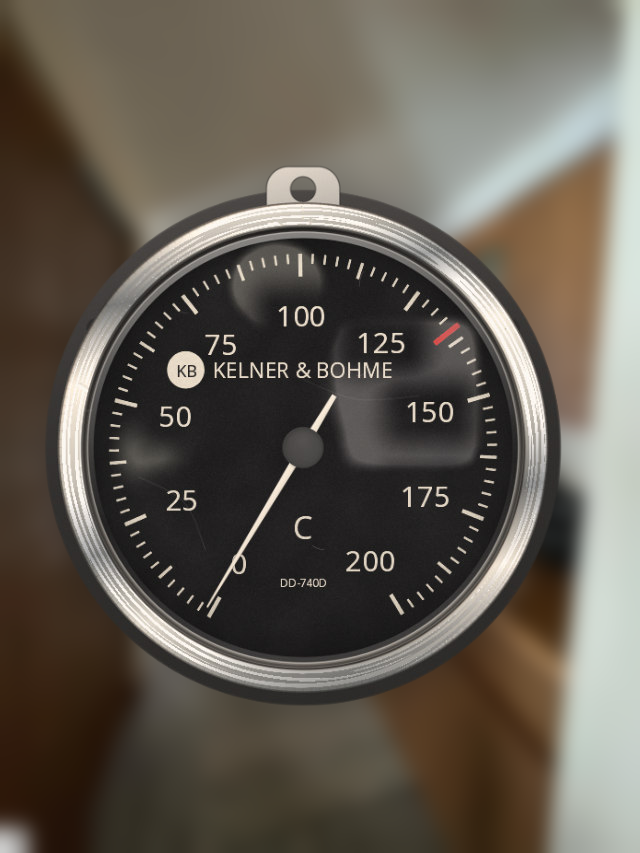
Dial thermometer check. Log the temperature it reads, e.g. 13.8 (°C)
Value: 1.25 (°C)
